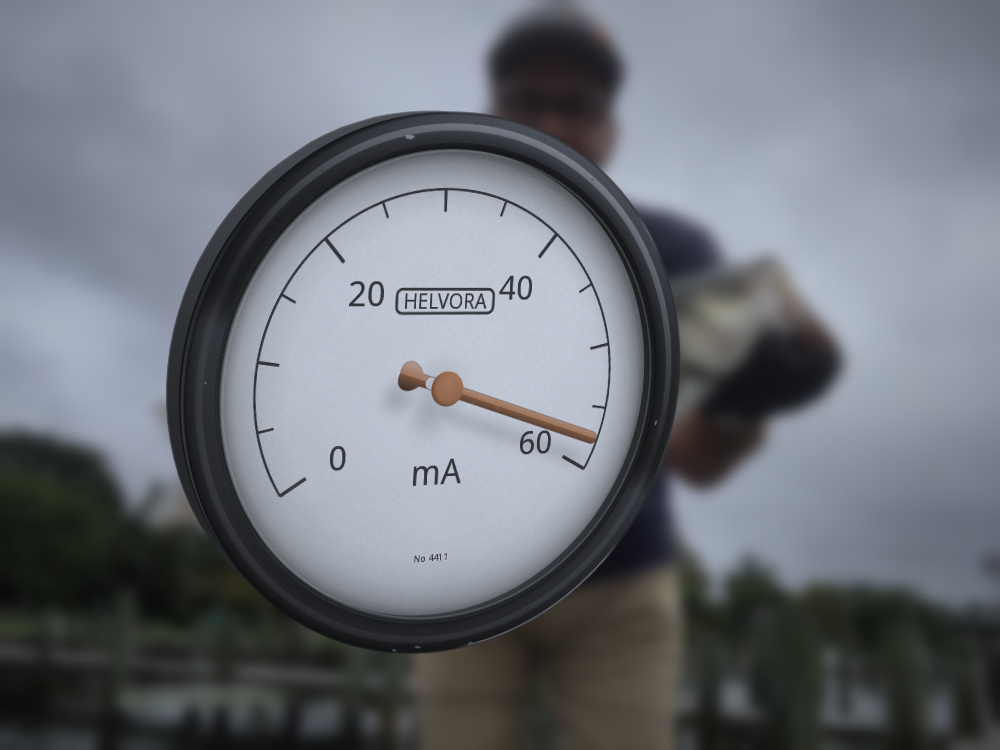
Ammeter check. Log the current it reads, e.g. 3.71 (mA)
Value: 57.5 (mA)
